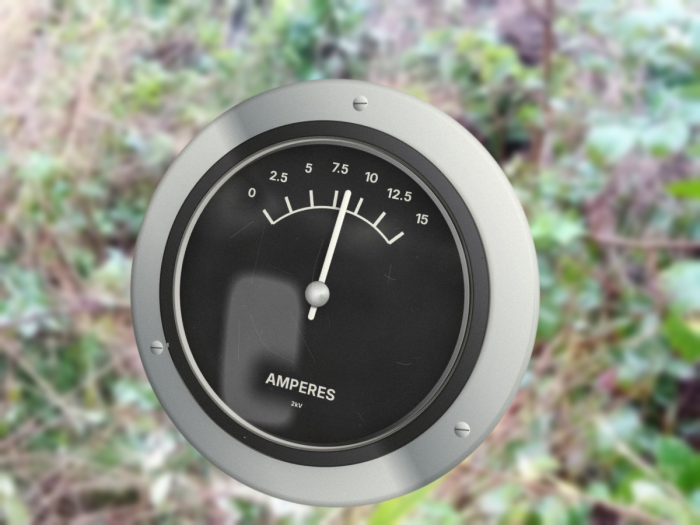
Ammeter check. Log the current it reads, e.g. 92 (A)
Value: 8.75 (A)
